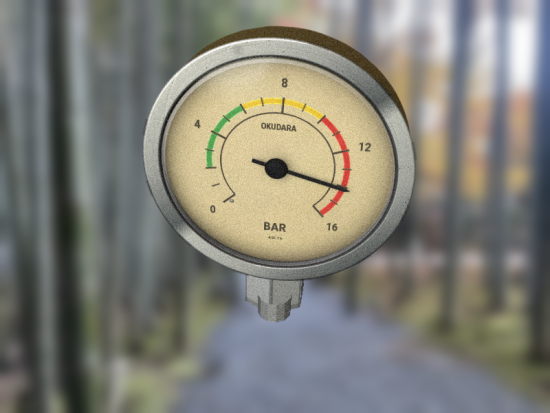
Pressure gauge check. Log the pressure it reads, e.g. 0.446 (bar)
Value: 14 (bar)
